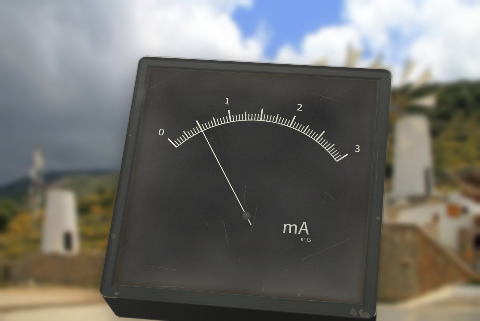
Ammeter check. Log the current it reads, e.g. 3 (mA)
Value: 0.5 (mA)
